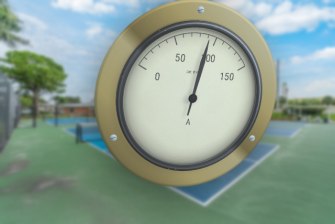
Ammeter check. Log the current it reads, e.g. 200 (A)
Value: 90 (A)
